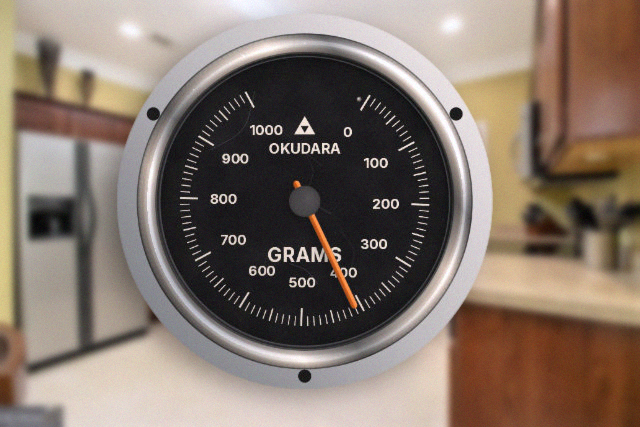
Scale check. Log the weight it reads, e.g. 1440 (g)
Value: 410 (g)
